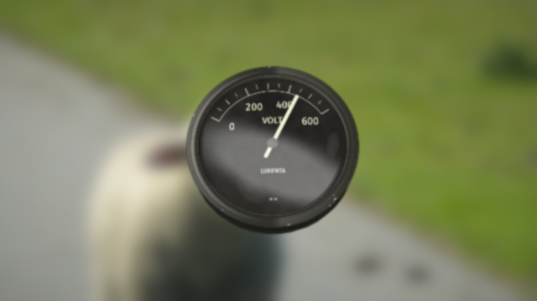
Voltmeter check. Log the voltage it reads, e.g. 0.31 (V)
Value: 450 (V)
